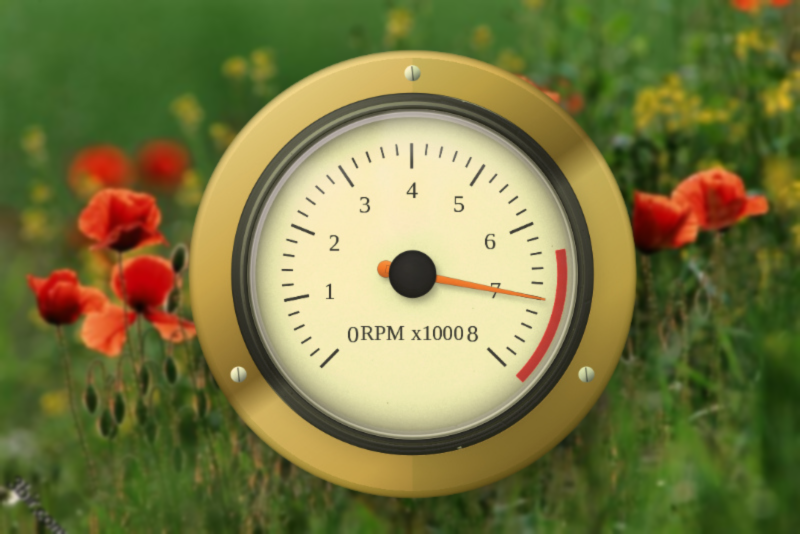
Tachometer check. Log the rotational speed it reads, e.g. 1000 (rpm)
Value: 7000 (rpm)
